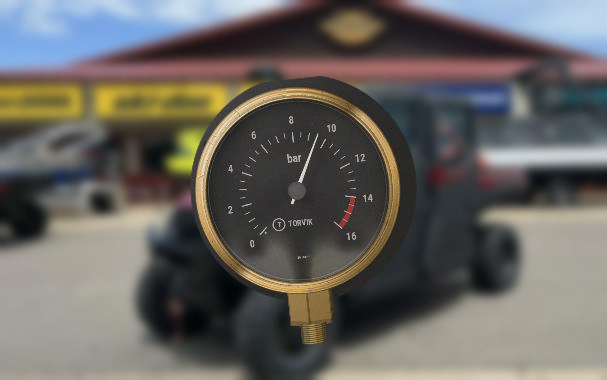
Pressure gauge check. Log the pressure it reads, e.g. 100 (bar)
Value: 9.5 (bar)
